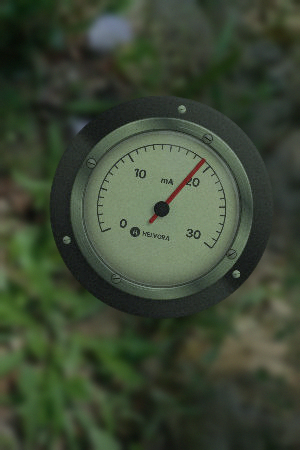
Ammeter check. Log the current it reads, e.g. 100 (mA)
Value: 19 (mA)
